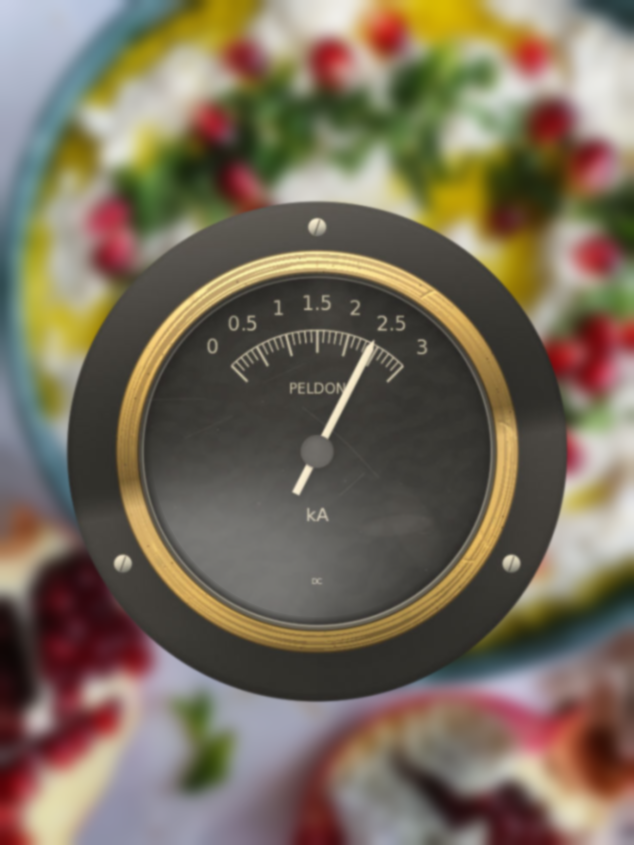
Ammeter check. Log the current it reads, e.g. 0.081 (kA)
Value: 2.4 (kA)
